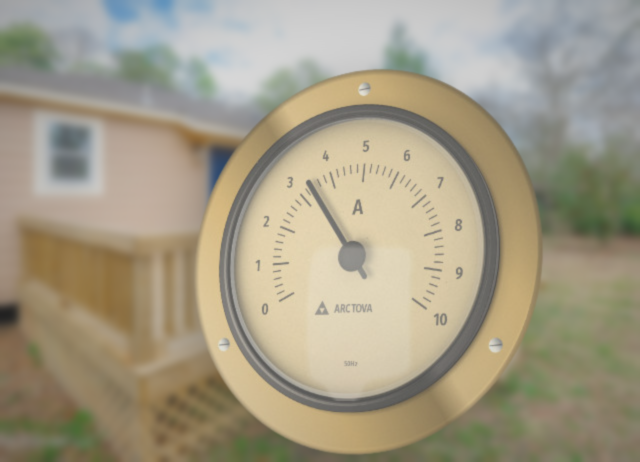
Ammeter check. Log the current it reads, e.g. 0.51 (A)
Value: 3.4 (A)
